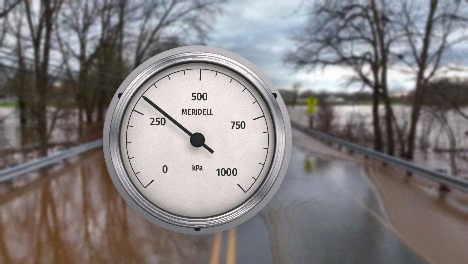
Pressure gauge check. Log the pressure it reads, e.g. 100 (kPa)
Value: 300 (kPa)
